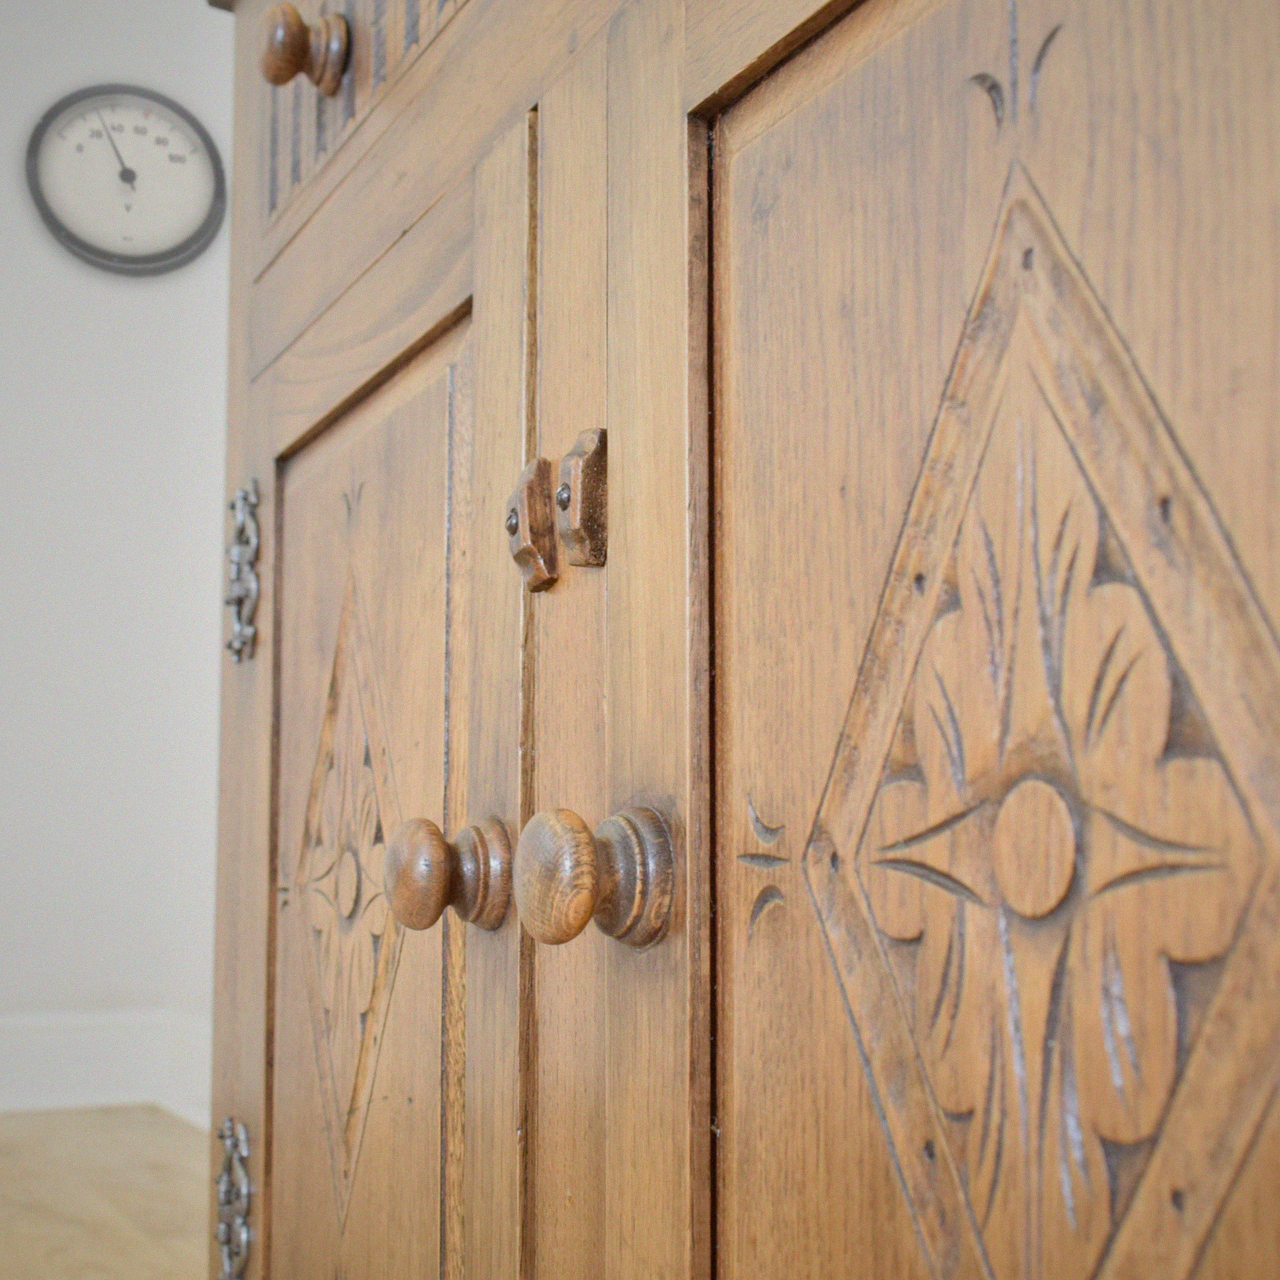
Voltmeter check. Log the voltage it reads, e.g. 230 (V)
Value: 30 (V)
